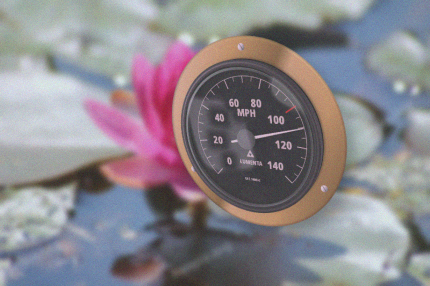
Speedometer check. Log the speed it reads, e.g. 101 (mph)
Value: 110 (mph)
